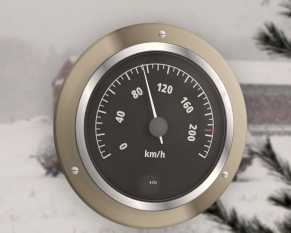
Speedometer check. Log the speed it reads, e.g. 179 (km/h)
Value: 95 (km/h)
